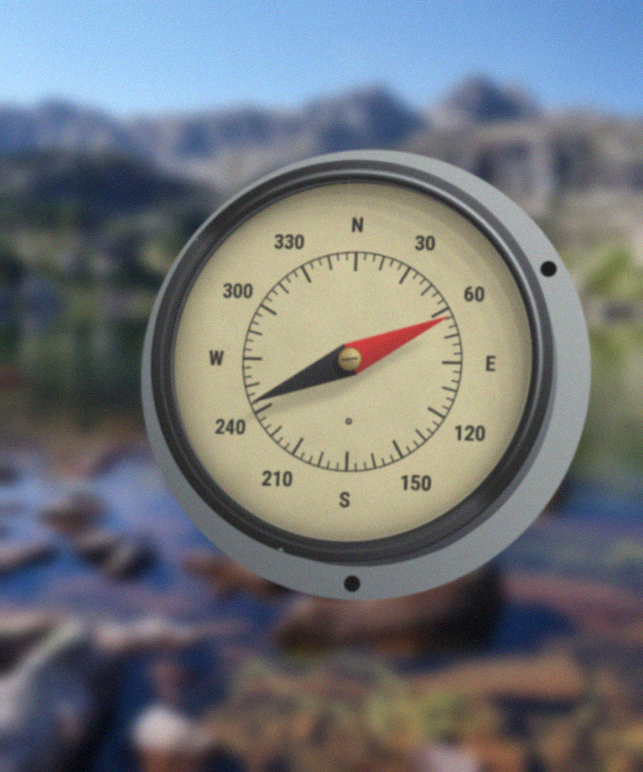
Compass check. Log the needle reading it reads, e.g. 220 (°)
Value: 65 (°)
